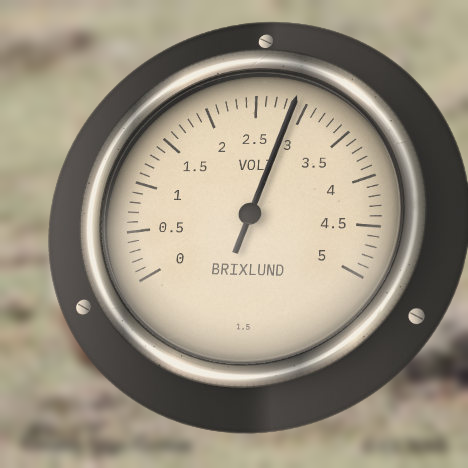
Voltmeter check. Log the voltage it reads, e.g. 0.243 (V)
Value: 2.9 (V)
